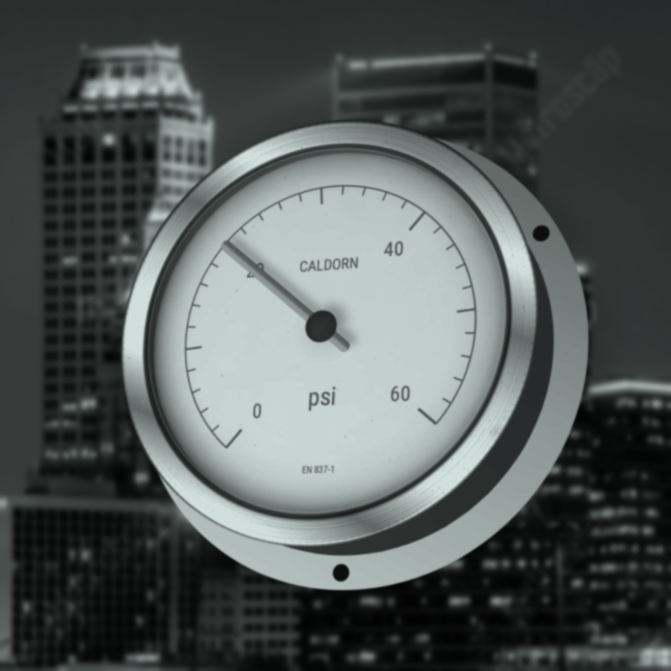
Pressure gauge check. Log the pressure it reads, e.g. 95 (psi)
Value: 20 (psi)
